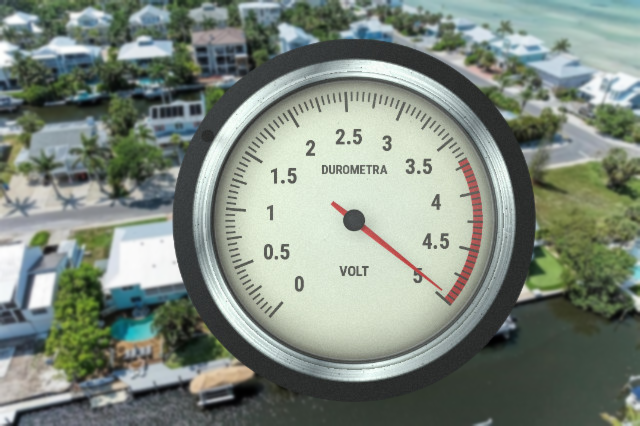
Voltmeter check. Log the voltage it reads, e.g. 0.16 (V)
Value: 4.95 (V)
